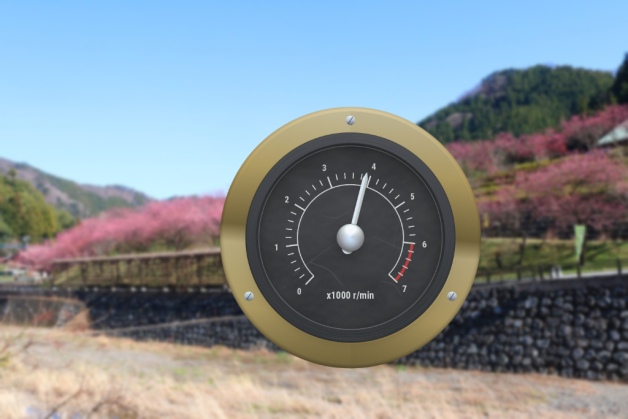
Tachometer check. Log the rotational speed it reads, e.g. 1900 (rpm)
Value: 3900 (rpm)
